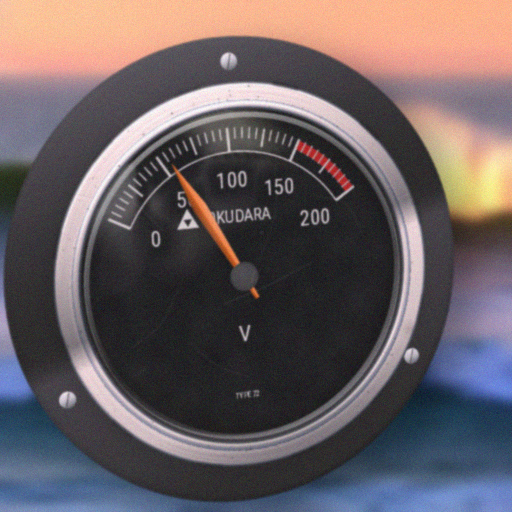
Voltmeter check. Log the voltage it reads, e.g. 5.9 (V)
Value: 55 (V)
